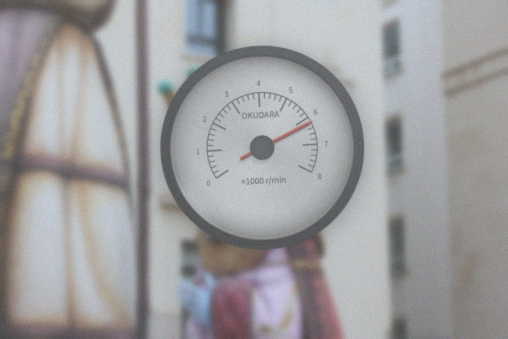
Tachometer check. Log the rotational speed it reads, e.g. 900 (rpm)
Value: 6200 (rpm)
